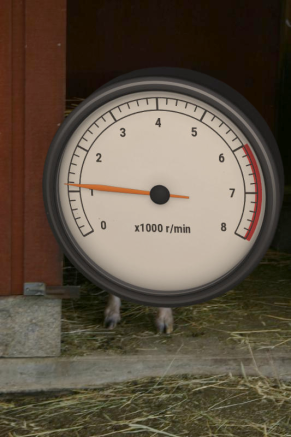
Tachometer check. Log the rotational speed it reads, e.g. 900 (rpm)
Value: 1200 (rpm)
